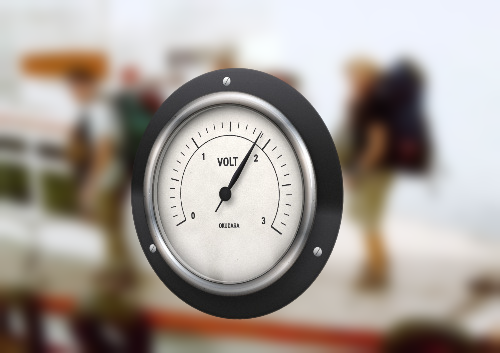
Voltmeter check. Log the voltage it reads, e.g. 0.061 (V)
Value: 1.9 (V)
